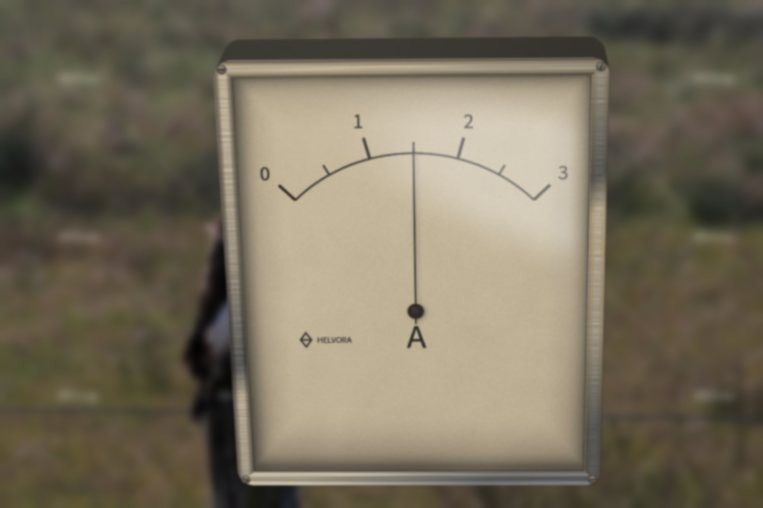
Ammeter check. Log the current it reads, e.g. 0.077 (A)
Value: 1.5 (A)
